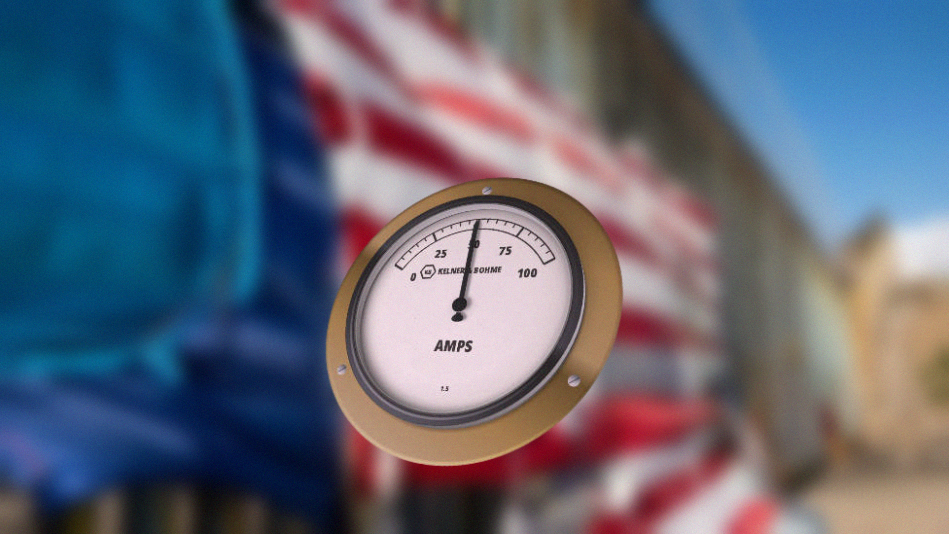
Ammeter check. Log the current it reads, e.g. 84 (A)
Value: 50 (A)
